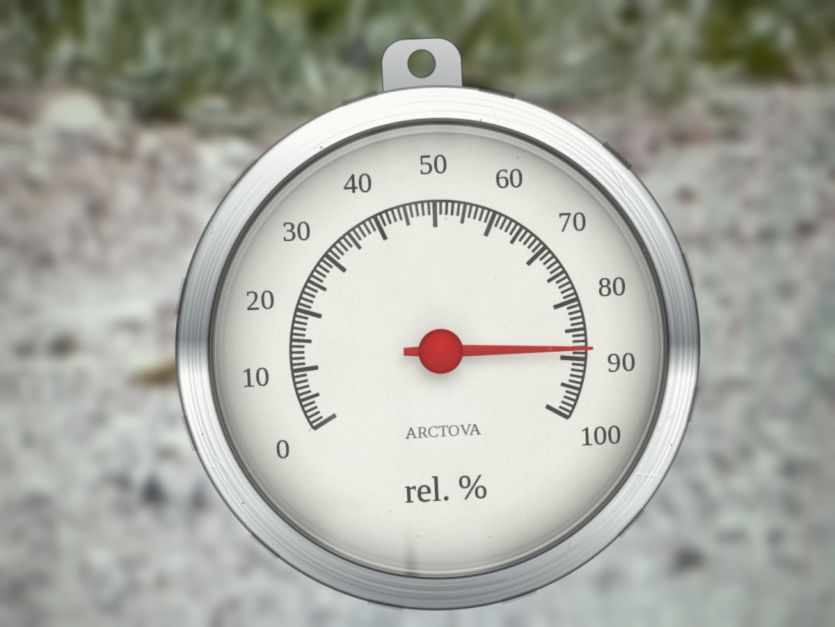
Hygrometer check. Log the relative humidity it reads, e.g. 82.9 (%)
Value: 88 (%)
